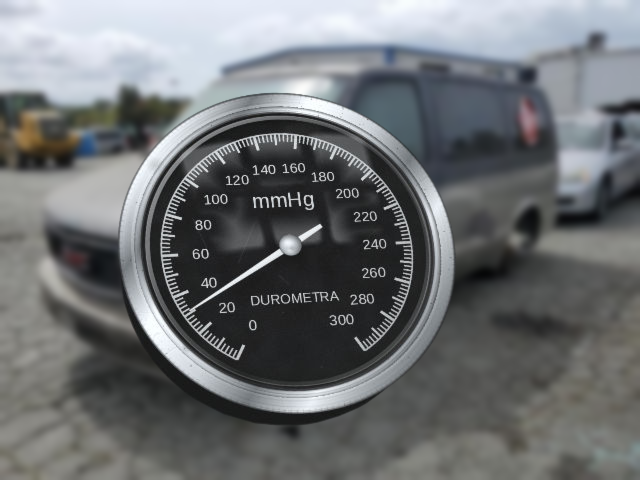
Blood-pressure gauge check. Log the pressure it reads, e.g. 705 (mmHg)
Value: 30 (mmHg)
